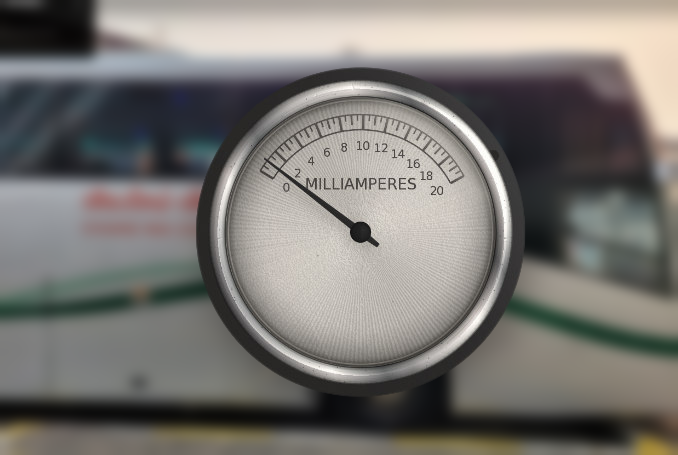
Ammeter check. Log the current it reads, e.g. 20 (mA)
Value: 1 (mA)
